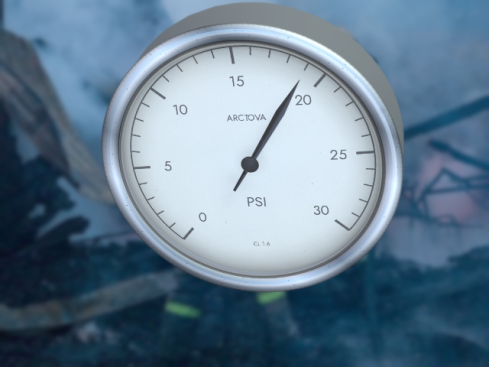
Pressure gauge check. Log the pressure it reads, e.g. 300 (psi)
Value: 19 (psi)
